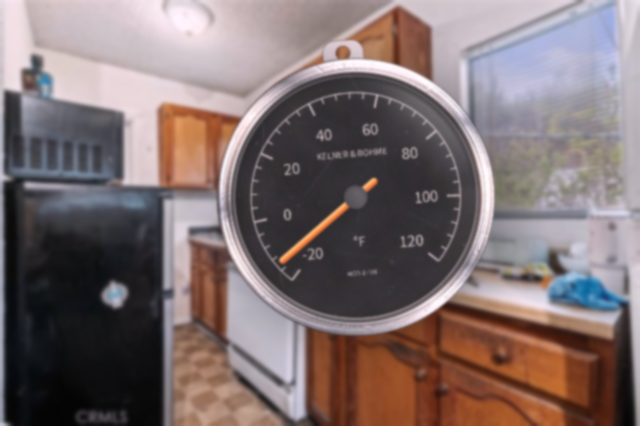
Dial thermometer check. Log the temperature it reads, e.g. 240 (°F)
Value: -14 (°F)
